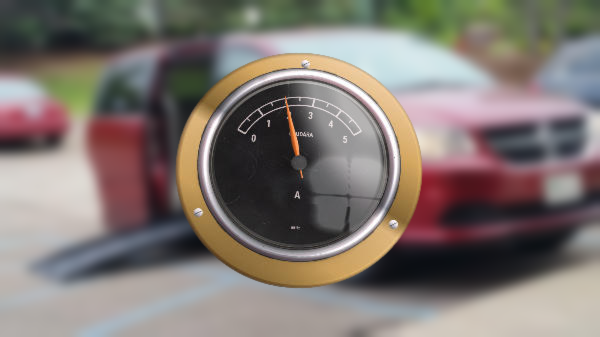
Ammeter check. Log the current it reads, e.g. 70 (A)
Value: 2 (A)
